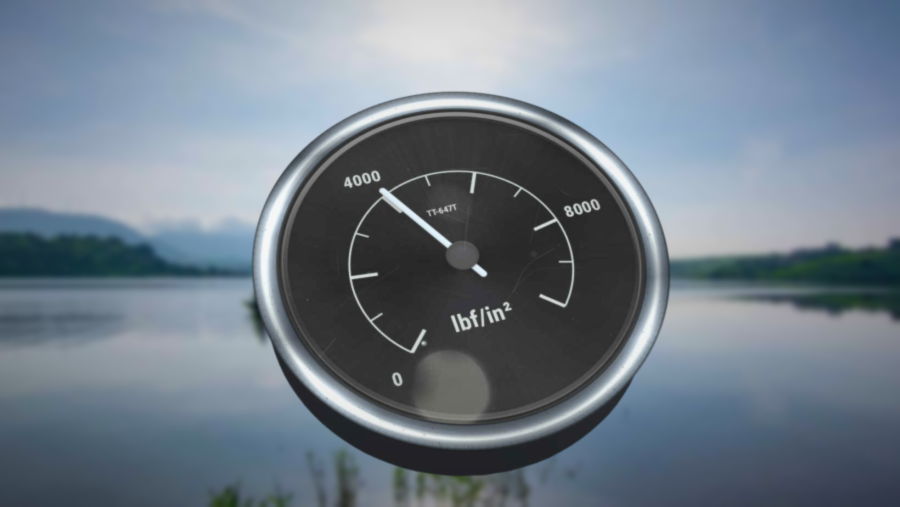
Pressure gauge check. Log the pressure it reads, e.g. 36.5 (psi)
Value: 4000 (psi)
